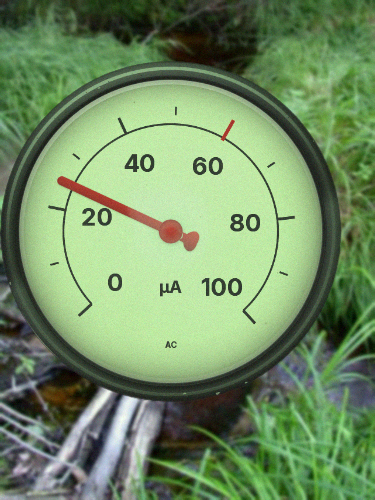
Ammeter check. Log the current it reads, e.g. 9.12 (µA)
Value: 25 (µA)
